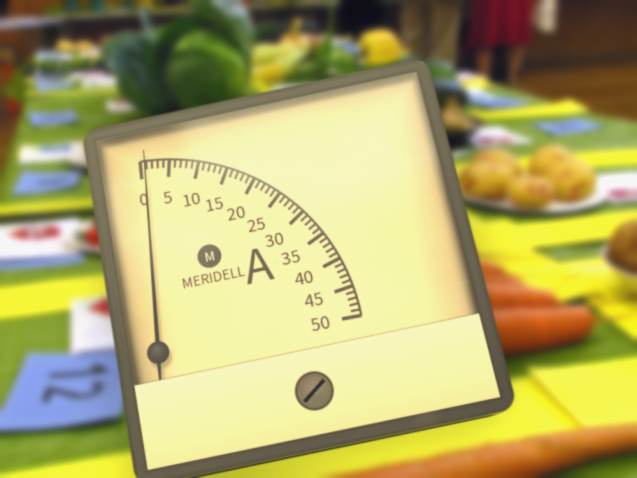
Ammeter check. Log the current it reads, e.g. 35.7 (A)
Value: 1 (A)
